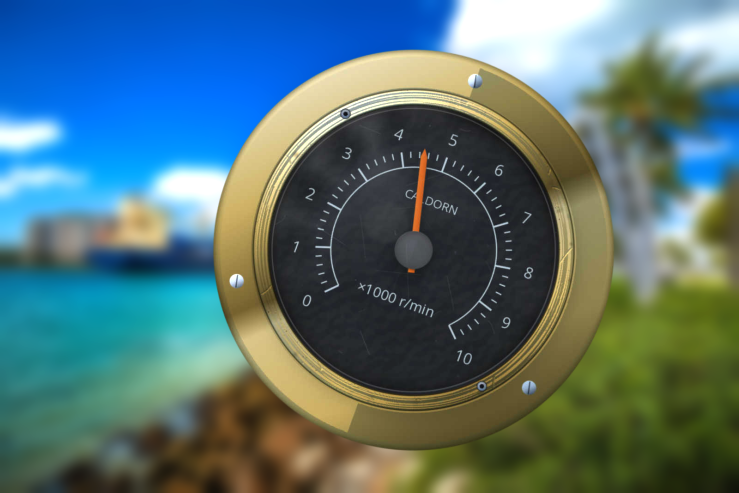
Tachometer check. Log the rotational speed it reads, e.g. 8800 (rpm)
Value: 4500 (rpm)
